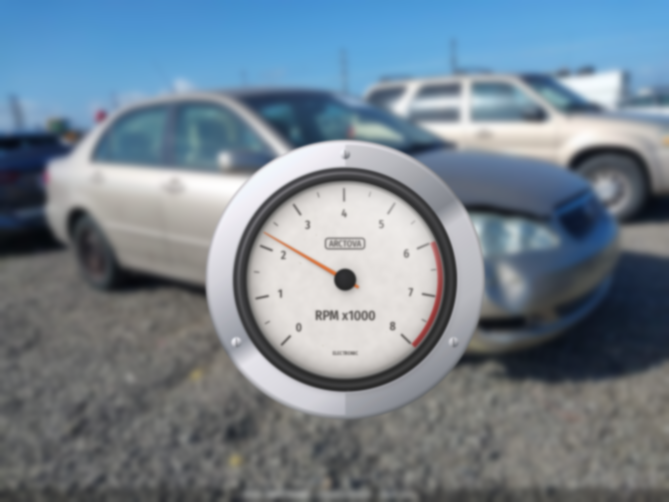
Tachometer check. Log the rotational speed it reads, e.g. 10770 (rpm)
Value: 2250 (rpm)
